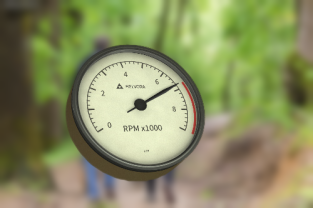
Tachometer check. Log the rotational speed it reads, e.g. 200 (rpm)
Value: 6800 (rpm)
